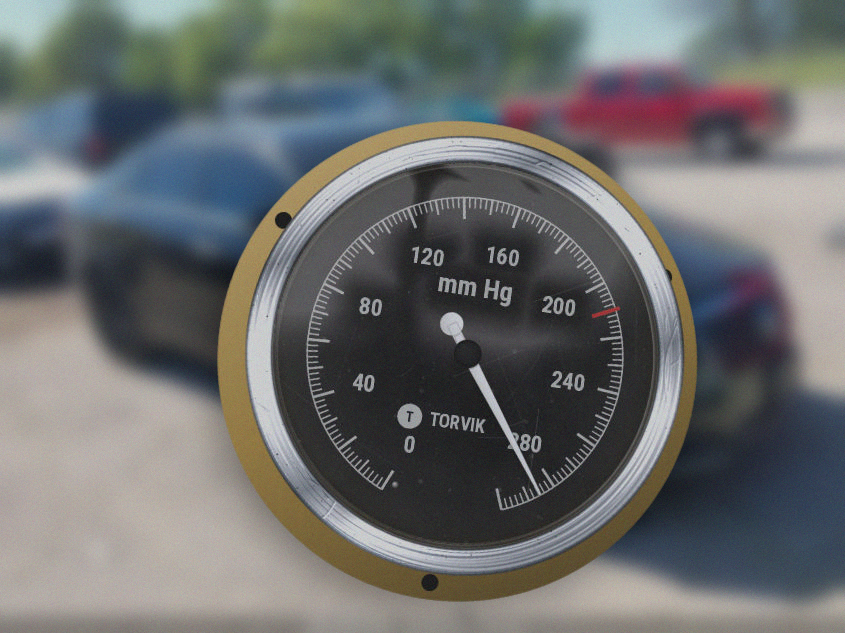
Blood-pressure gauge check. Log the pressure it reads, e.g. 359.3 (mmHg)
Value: 286 (mmHg)
